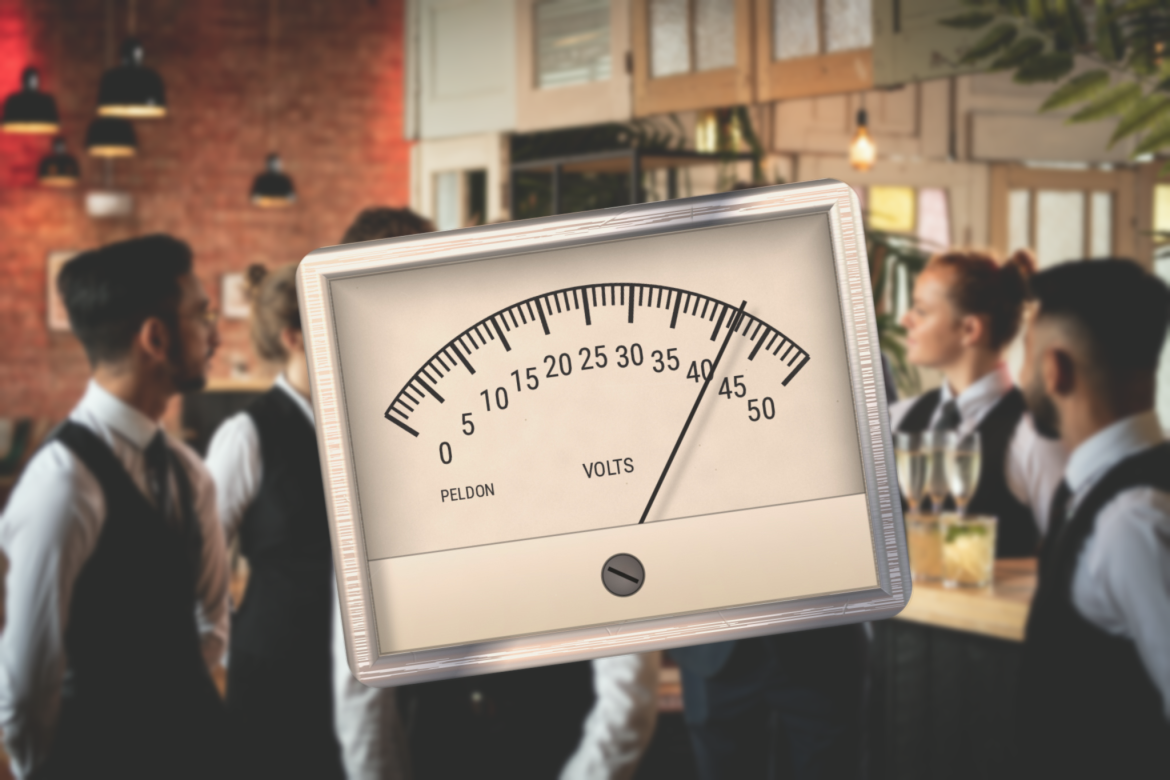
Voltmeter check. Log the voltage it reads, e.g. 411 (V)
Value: 41.5 (V)
